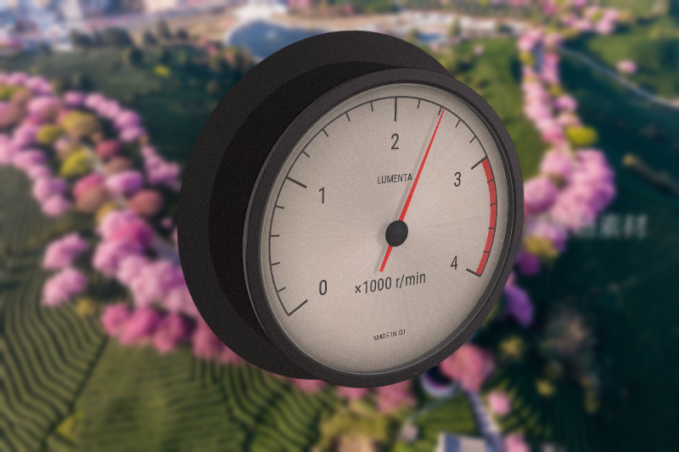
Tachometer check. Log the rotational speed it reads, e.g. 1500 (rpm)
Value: 2400 (rpm)
